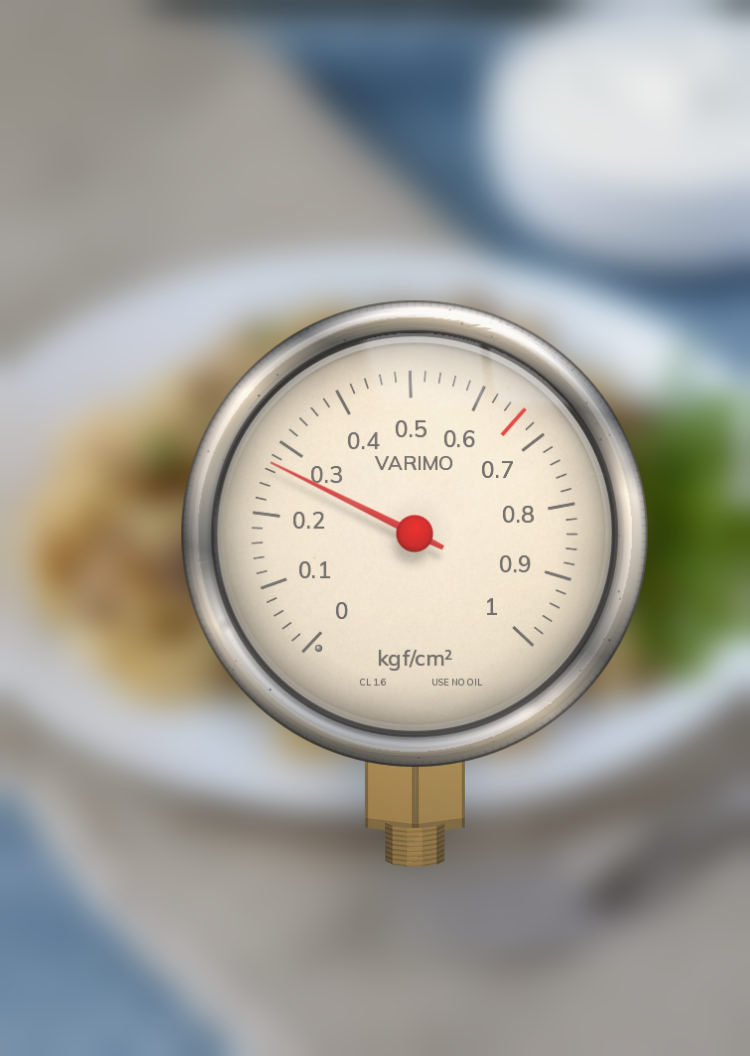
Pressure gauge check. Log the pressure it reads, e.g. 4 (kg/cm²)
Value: 0.27 (kg/cm²)
